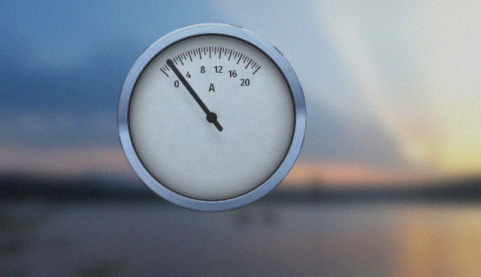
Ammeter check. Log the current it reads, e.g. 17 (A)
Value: 2 (A)
